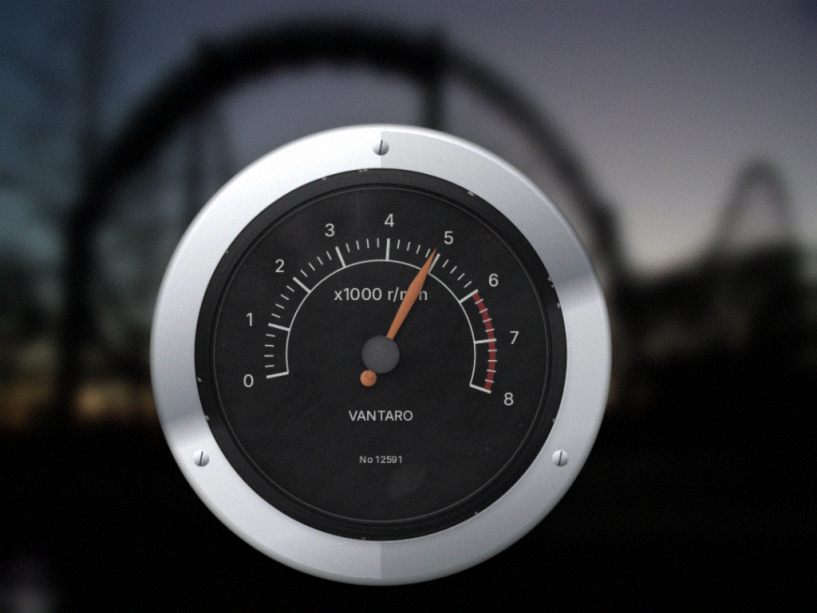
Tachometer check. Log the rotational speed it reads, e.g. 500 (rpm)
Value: 4900 (rpm)
